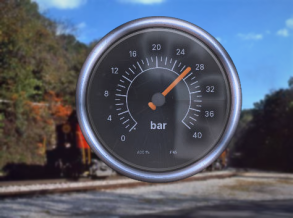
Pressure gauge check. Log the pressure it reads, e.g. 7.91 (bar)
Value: 27 (bar)
